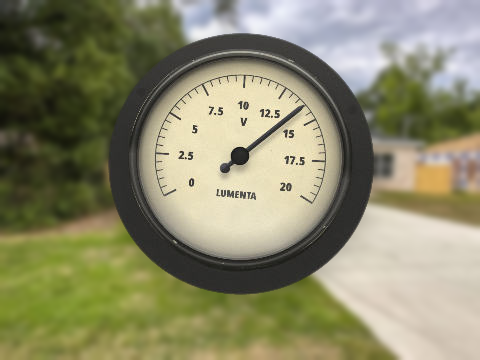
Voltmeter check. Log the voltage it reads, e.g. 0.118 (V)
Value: 14 (V)
